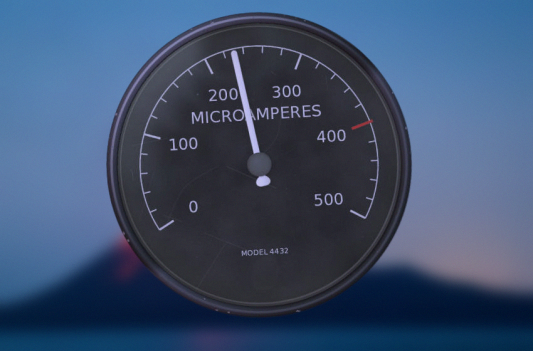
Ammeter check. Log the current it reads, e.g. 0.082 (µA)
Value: 230 (µA)
